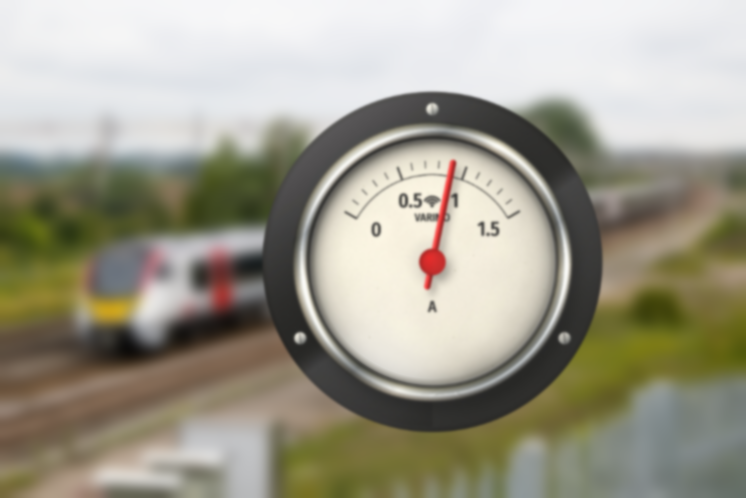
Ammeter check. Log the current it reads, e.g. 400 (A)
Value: 0.9 (A)
